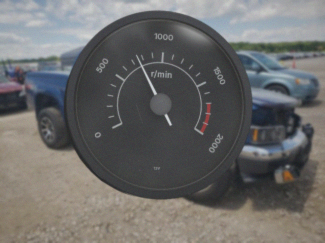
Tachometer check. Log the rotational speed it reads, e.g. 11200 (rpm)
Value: 750 (rpm)
